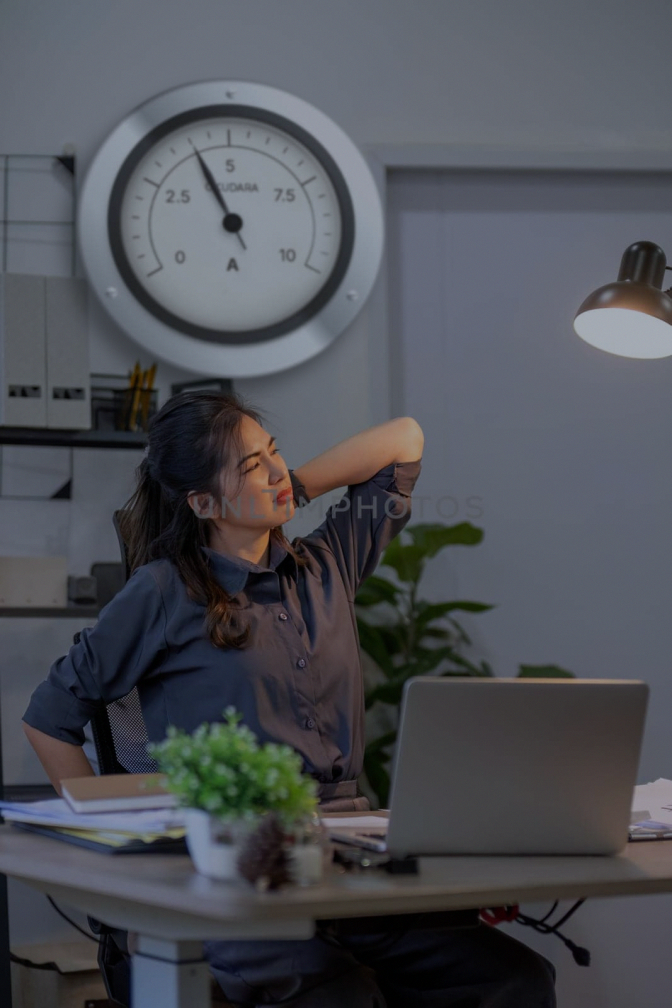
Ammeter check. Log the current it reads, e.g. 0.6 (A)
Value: 4 (A)
